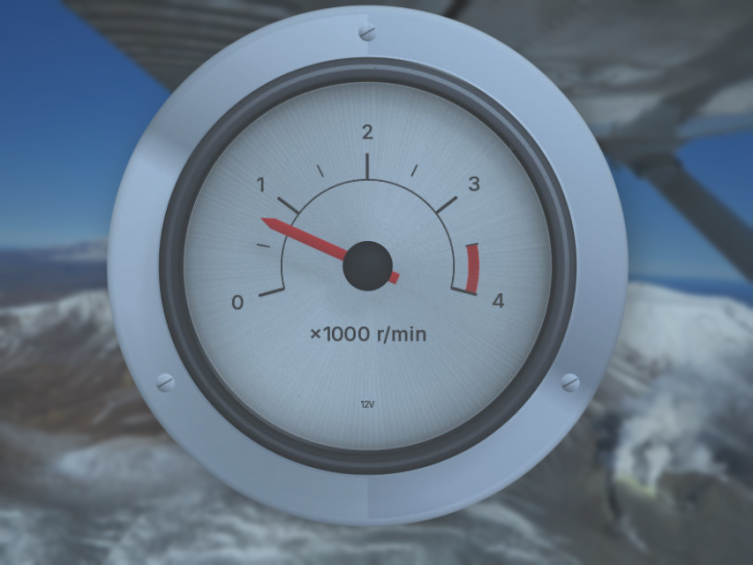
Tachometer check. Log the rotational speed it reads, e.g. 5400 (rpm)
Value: 750 (rpm)
